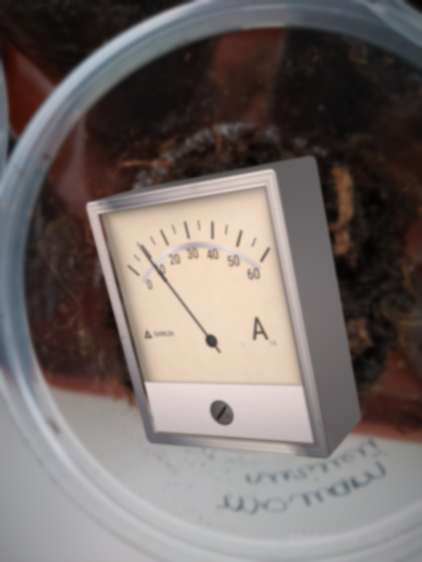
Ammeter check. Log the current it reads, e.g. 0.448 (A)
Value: 10 (A)
